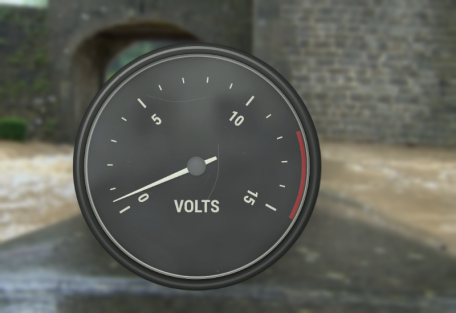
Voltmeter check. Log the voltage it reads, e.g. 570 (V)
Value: 0.5 (V)
